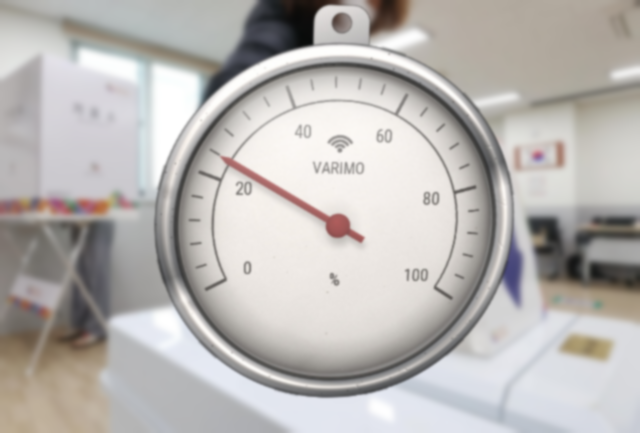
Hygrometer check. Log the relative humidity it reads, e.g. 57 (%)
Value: 24 (%)
